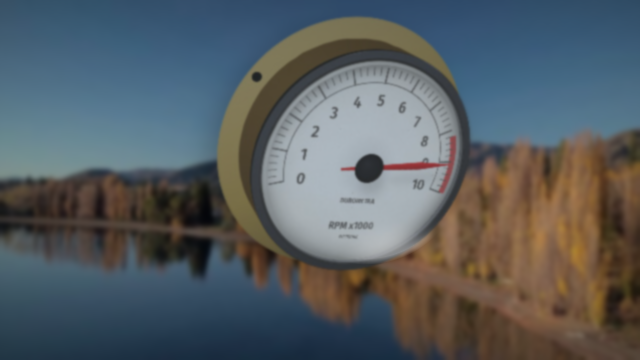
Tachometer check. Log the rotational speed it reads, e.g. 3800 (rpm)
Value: 9000 (rpm)
